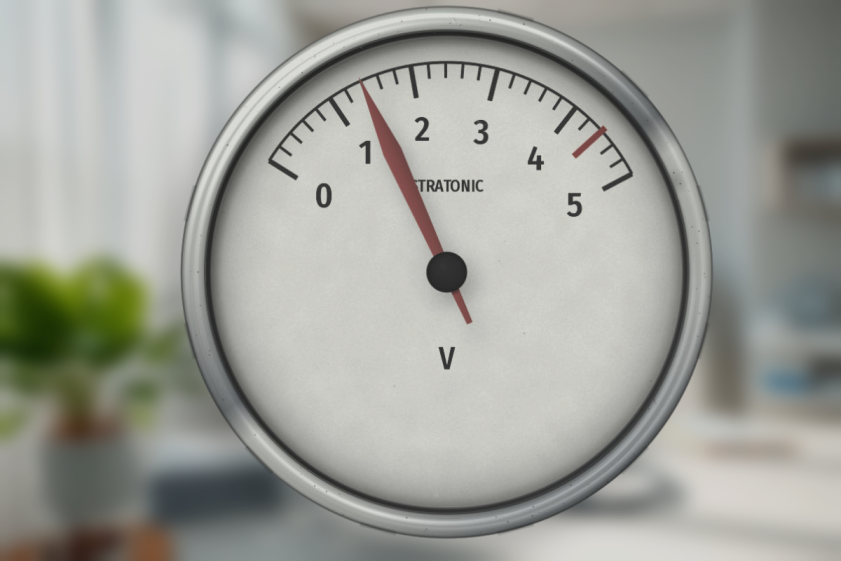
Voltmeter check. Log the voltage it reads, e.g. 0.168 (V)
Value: 1.4 (V)
